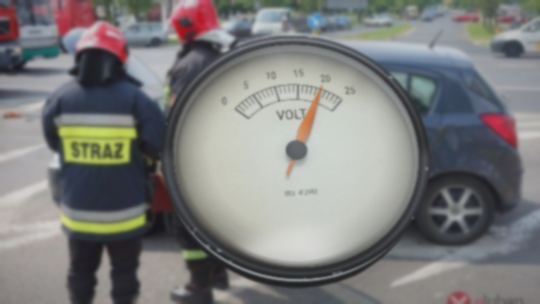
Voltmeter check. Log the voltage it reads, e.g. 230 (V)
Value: 20 (V)
